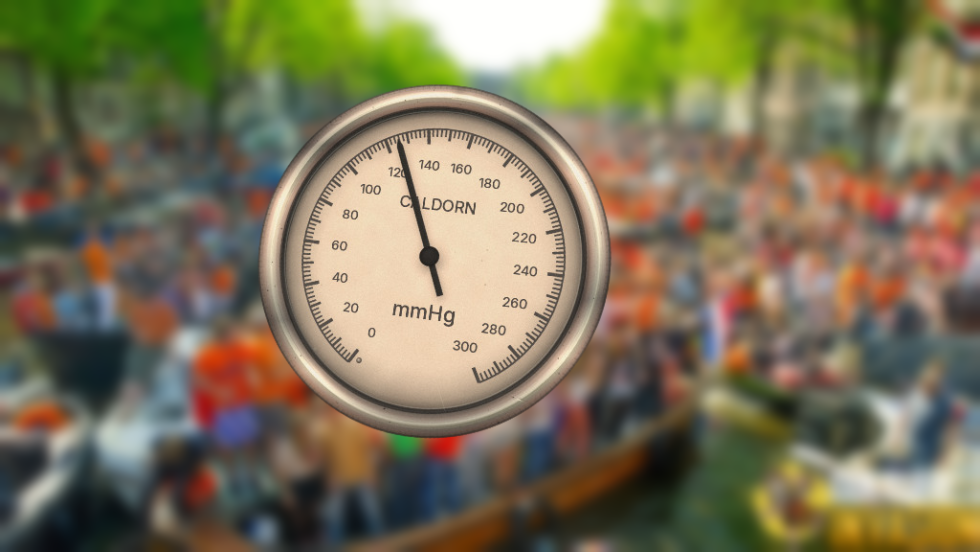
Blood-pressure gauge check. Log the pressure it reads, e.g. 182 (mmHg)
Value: 126 (mmHg)
